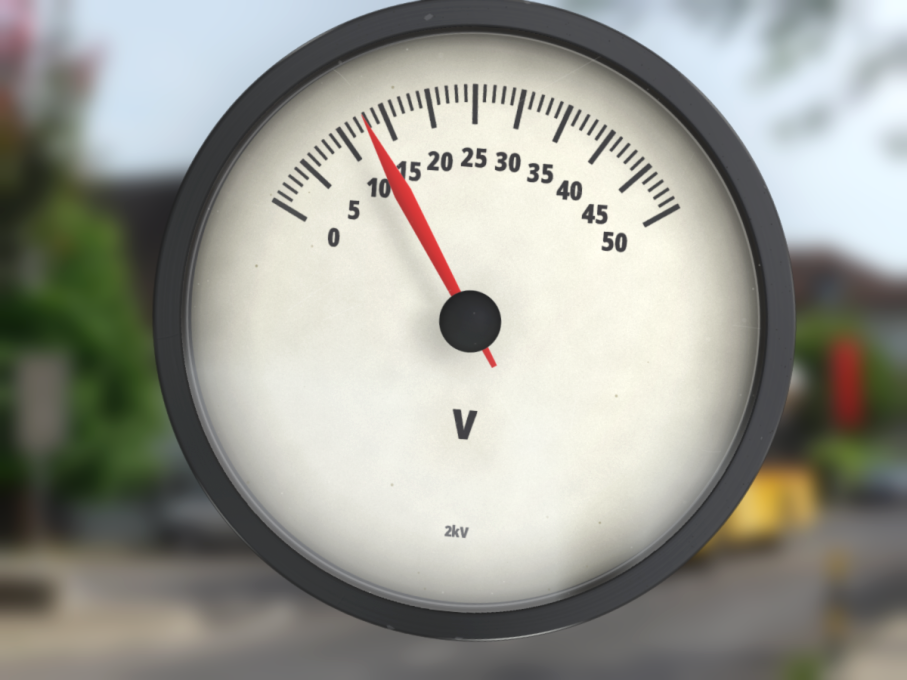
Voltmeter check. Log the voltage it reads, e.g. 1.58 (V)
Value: 13 (V)
